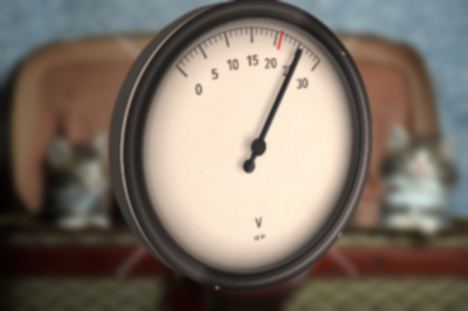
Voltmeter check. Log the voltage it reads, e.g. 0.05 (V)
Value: 25 (V)
